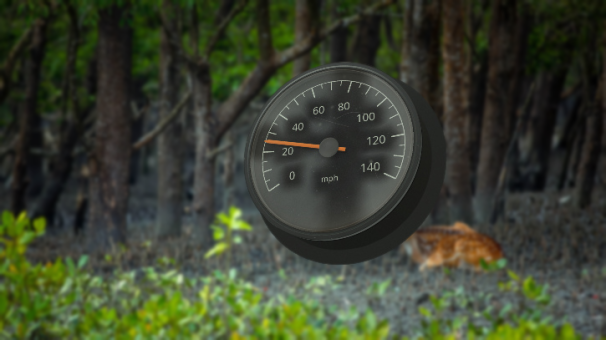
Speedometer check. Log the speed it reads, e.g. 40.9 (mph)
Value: 25 (mph)
